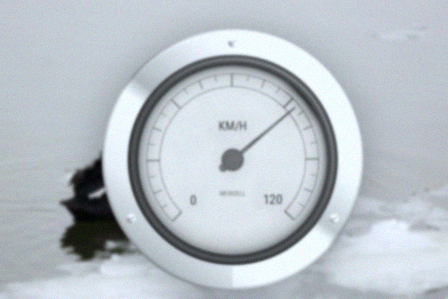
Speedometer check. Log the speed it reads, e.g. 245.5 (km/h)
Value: 82.5 (km/h)
